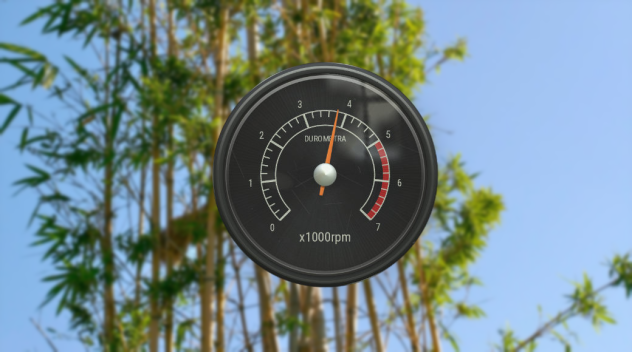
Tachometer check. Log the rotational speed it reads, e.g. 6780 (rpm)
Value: 3800 (rpm)
